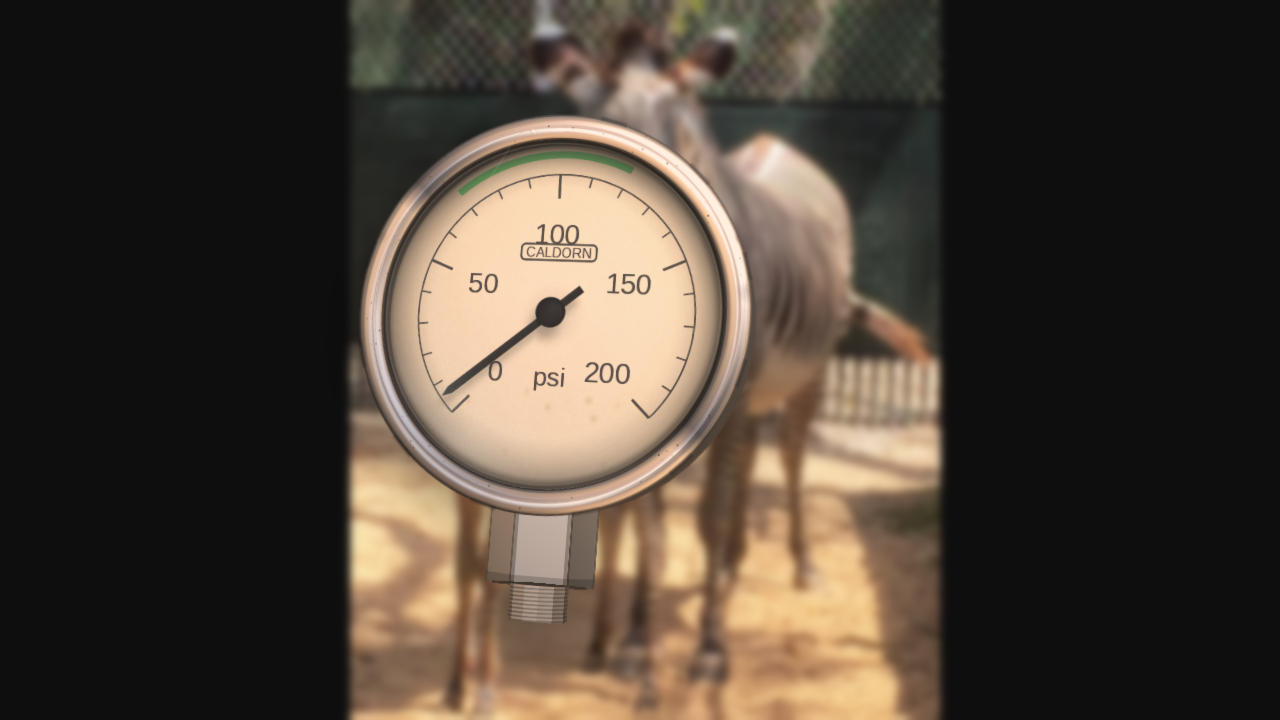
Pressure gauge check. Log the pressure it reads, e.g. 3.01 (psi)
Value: 5 (psi)
